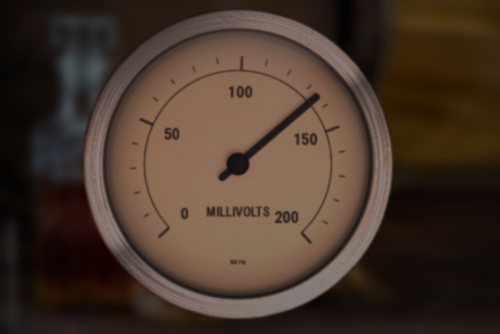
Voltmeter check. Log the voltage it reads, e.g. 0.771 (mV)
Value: 135 (mV)
